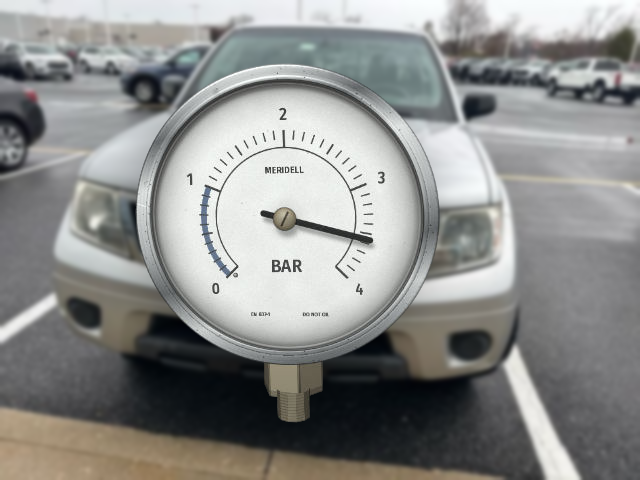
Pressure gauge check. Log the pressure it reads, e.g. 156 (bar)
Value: 3.55 (bar)
